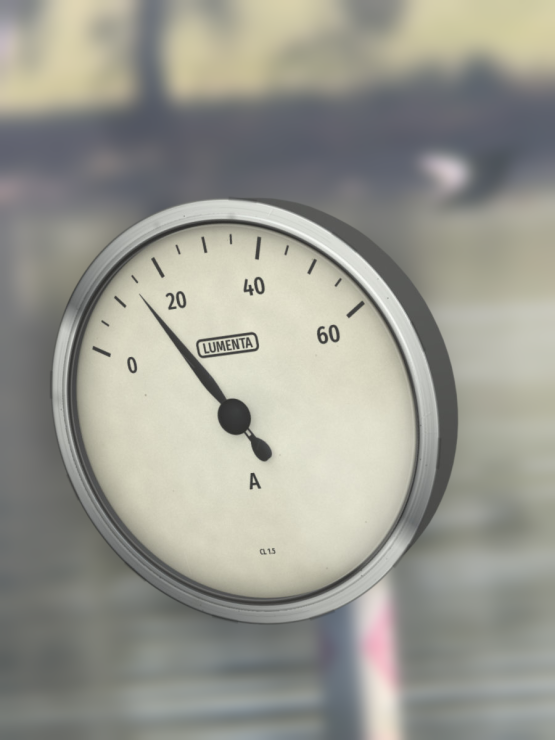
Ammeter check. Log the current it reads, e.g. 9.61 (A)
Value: 15 (A)
